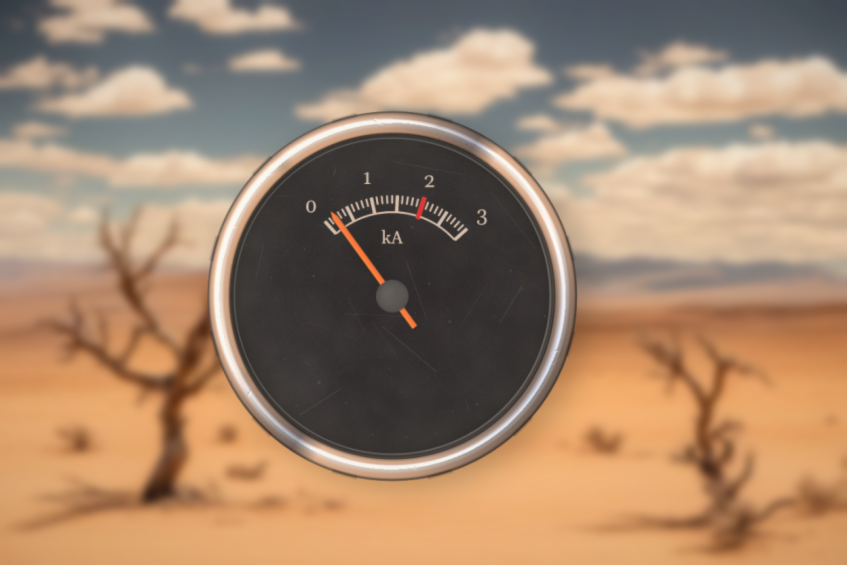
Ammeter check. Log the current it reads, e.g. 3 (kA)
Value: 0.2 (kA)
